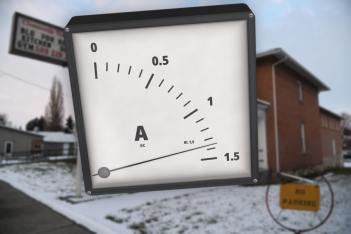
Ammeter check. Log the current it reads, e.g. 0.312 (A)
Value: 1.35 (A)
